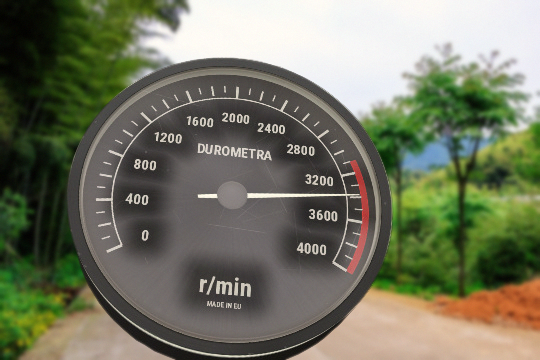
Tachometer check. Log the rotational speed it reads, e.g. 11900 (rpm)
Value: 3400 (rpm)
